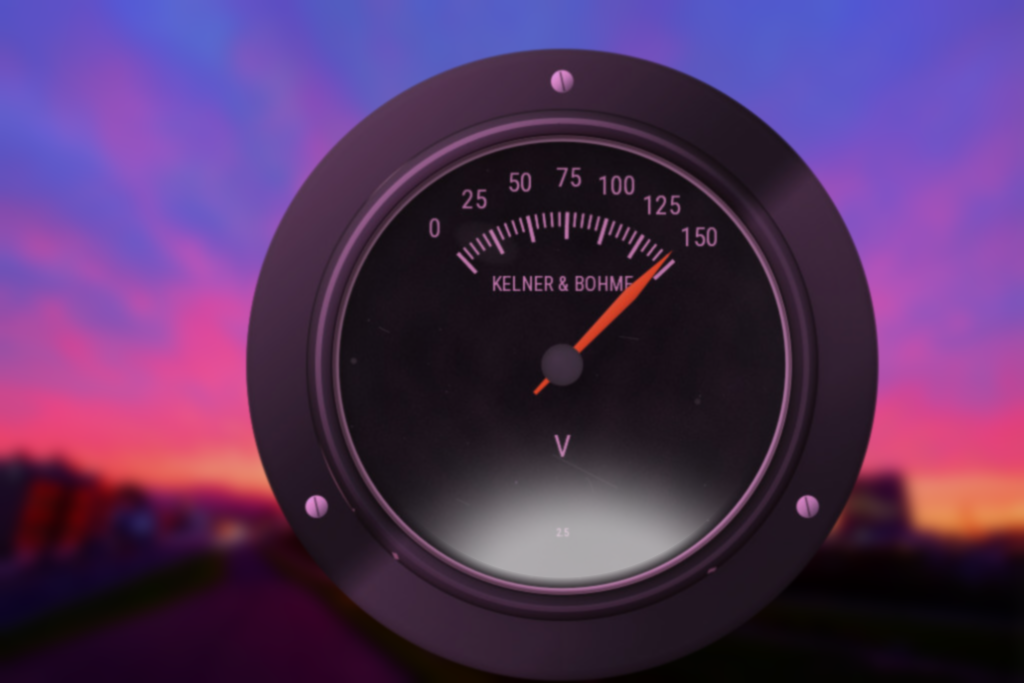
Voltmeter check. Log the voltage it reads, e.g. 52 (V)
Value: 145 (V)
